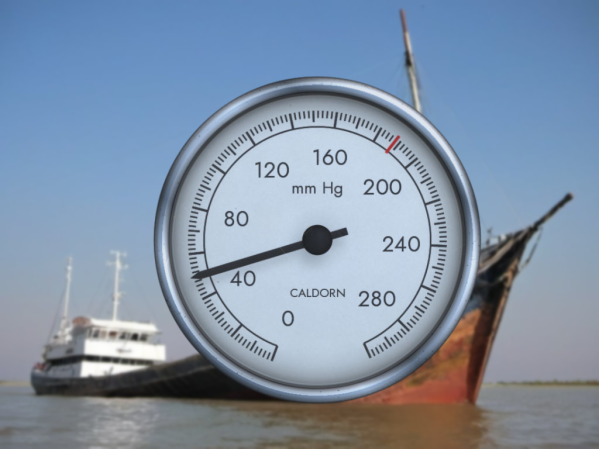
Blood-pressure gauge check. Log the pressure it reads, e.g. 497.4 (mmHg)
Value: 50 (mmHg)
